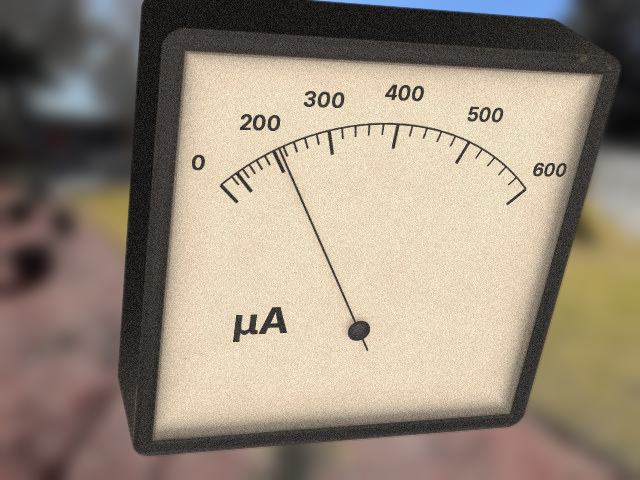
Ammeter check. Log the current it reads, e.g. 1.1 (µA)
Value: 210 (µA)
